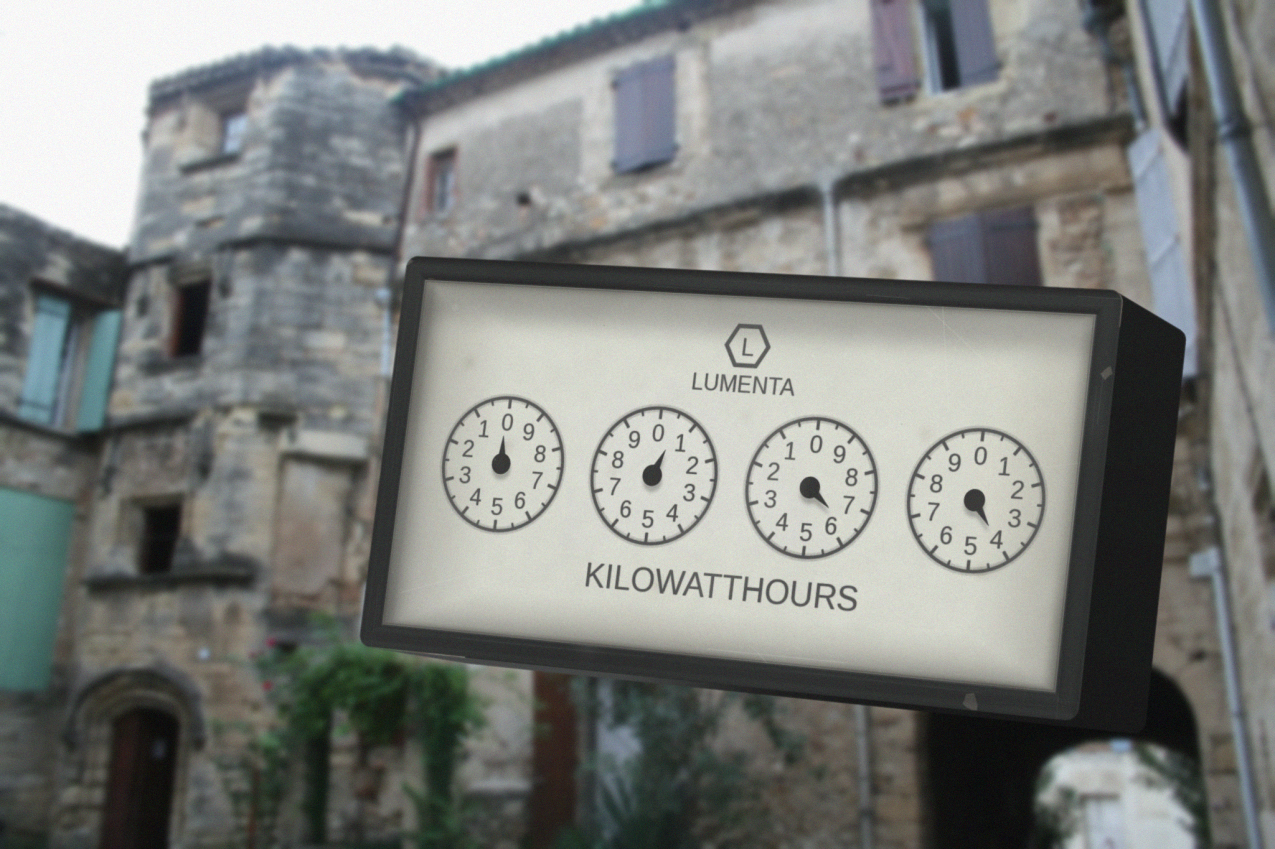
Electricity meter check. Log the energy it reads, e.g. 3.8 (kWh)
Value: 64 (kWh)
